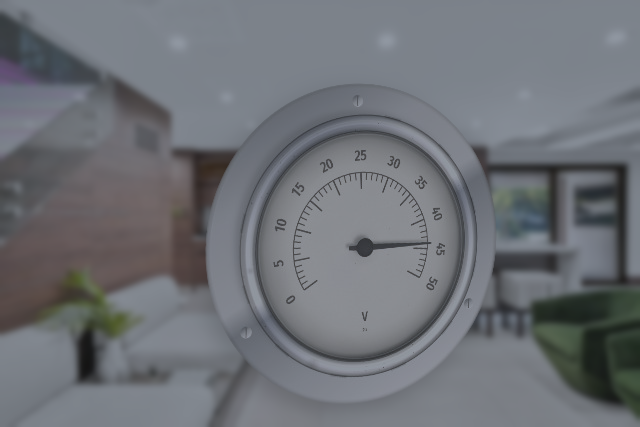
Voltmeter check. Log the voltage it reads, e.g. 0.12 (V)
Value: 44 (V)
